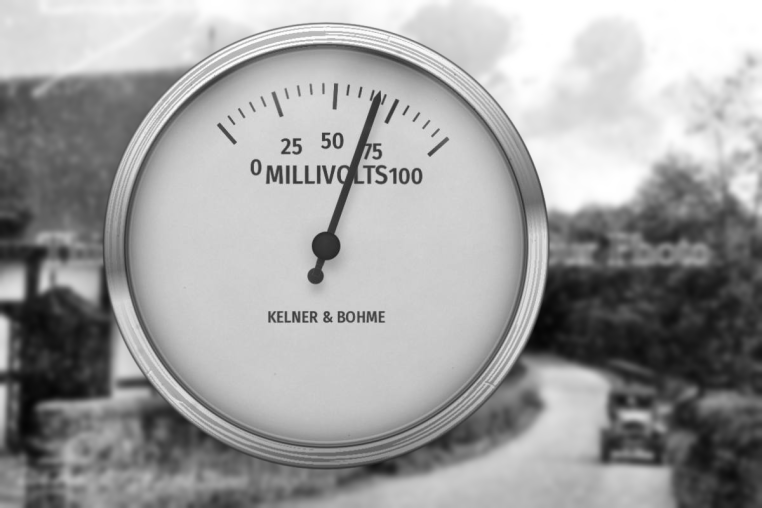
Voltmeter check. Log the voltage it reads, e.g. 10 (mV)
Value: 67.5 (mV)
